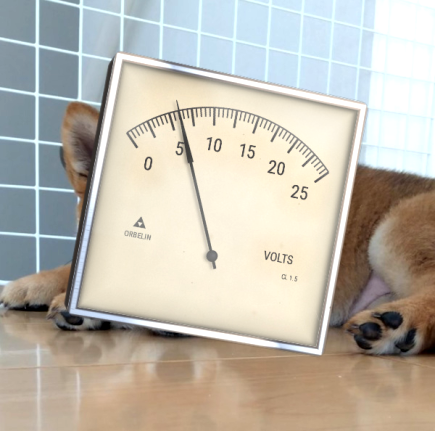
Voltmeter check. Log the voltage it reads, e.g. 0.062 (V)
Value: 6 (V)
